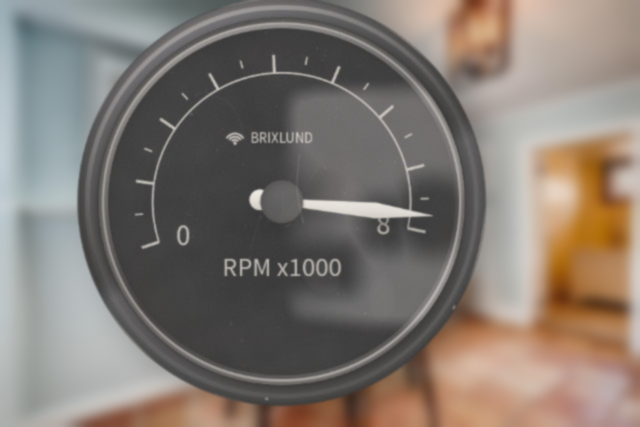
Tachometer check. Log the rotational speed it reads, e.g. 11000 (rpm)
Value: 7750 (rpm)
